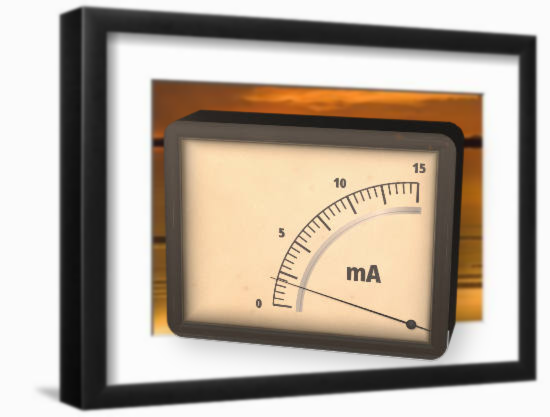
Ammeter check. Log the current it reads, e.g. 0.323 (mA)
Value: 2 (mA)
